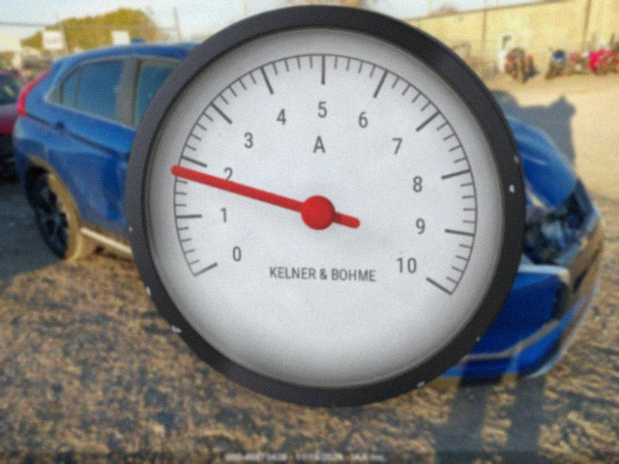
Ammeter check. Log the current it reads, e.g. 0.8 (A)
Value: 1.8 (A)
